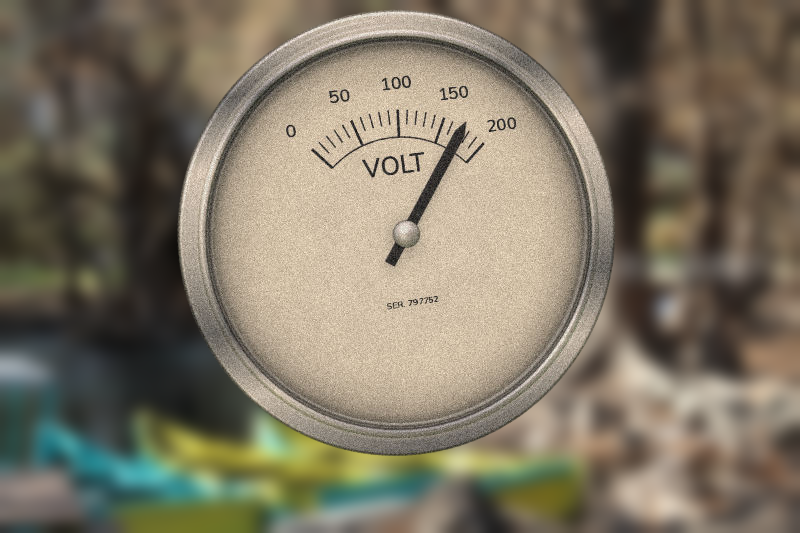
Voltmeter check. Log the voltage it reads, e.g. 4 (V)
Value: 170 (V)
